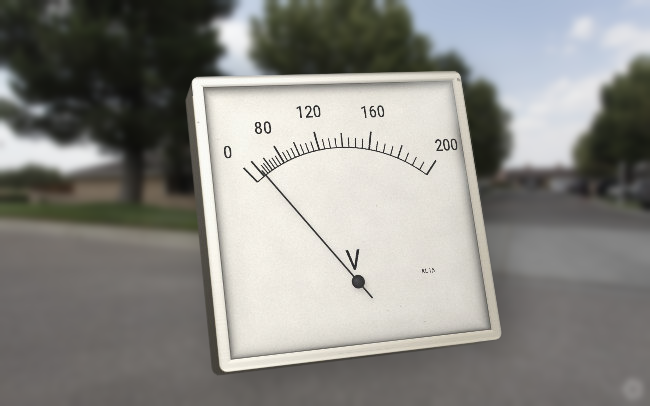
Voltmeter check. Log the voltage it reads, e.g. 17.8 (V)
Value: 40 (V)
